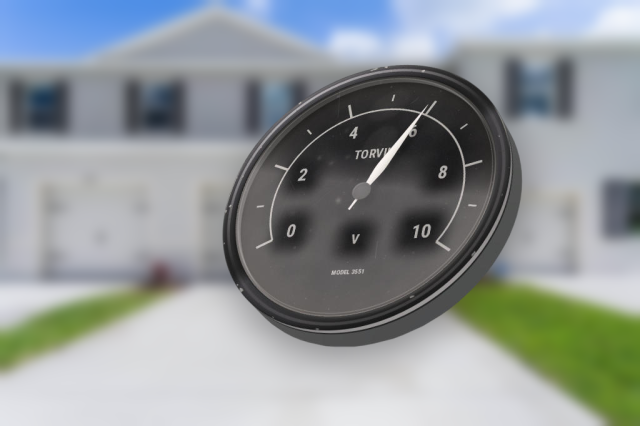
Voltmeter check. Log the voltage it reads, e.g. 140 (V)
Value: 6 (V)
